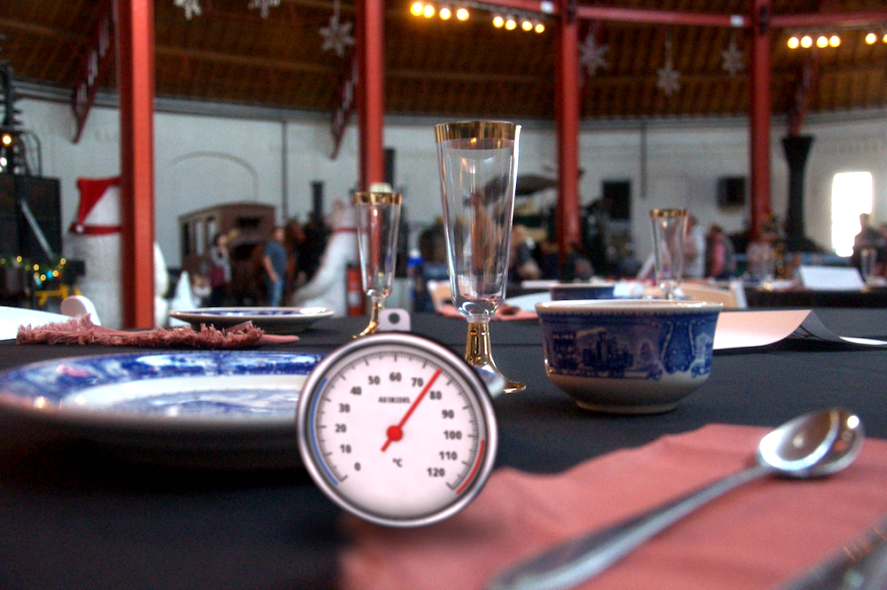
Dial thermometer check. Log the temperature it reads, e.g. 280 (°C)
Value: 75 (°C)
